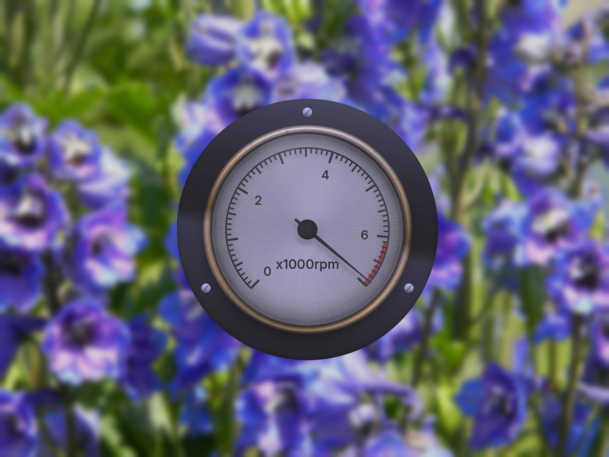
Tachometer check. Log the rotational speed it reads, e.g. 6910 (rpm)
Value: 6900 (rpm)
